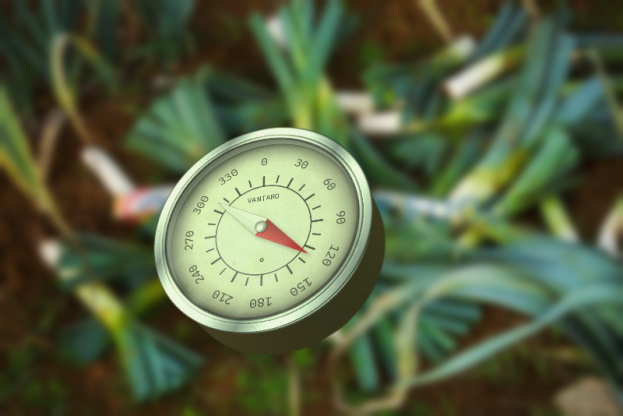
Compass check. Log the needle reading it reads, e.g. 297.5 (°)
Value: 127.5 (°)
